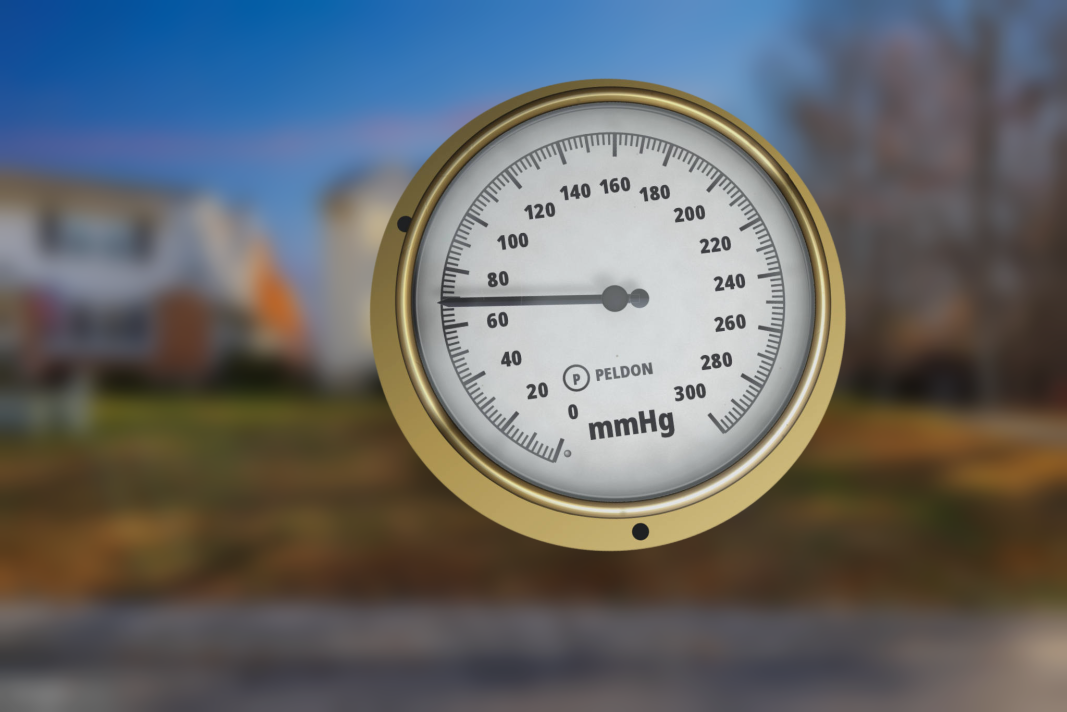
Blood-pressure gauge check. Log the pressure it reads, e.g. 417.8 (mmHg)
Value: 68 (mmHg)
